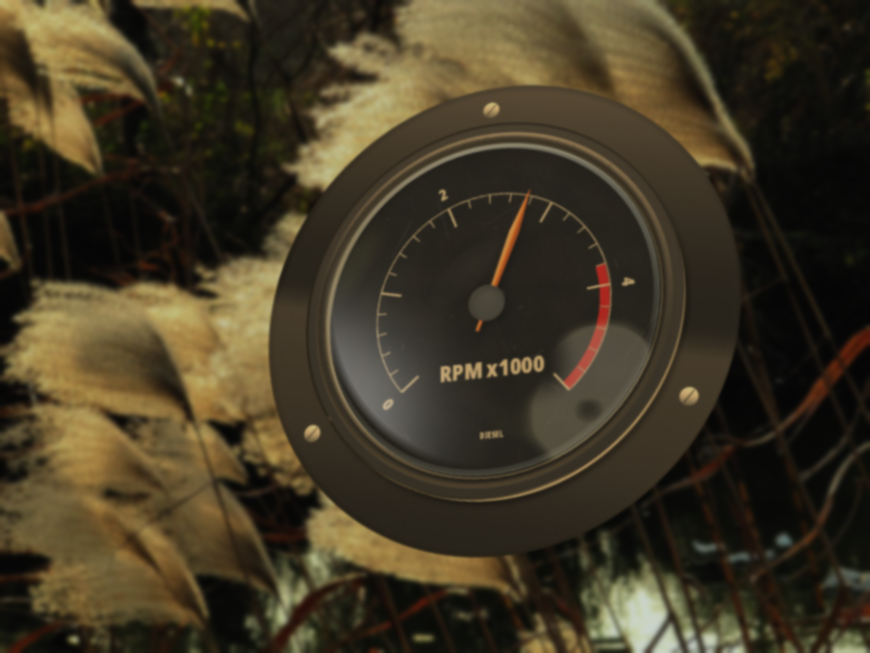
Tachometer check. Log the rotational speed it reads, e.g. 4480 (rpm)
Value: 2800 (rpm)
